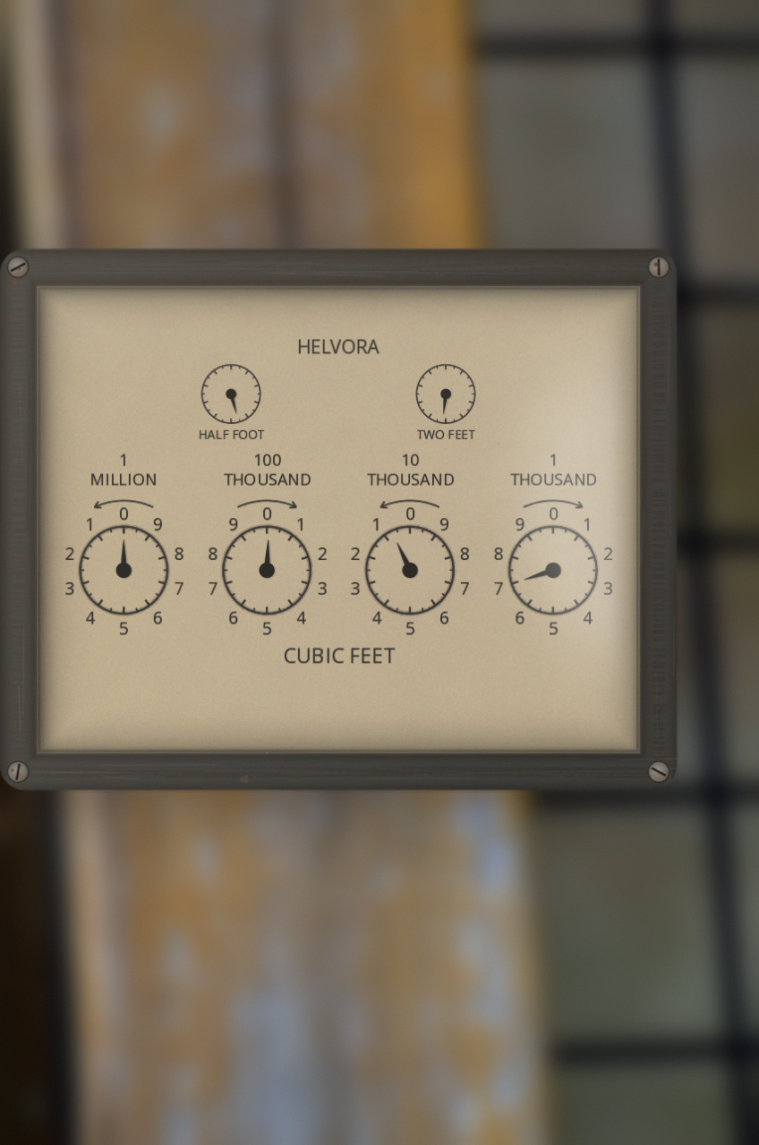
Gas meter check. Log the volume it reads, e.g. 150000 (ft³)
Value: 700 (ft³)
